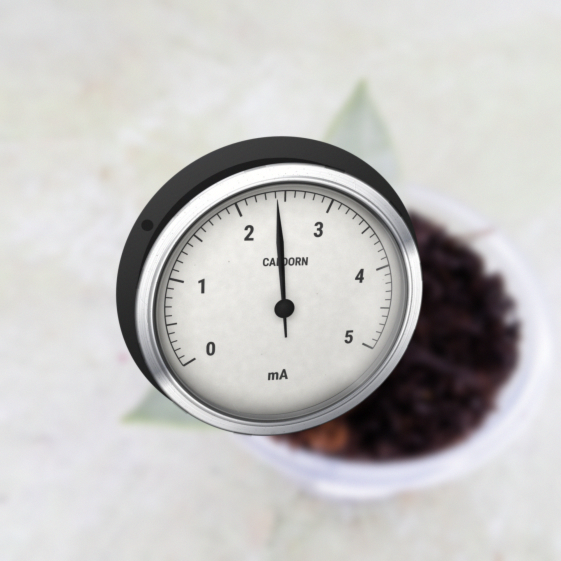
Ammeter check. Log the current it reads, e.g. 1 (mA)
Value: 2.4 (mA)
